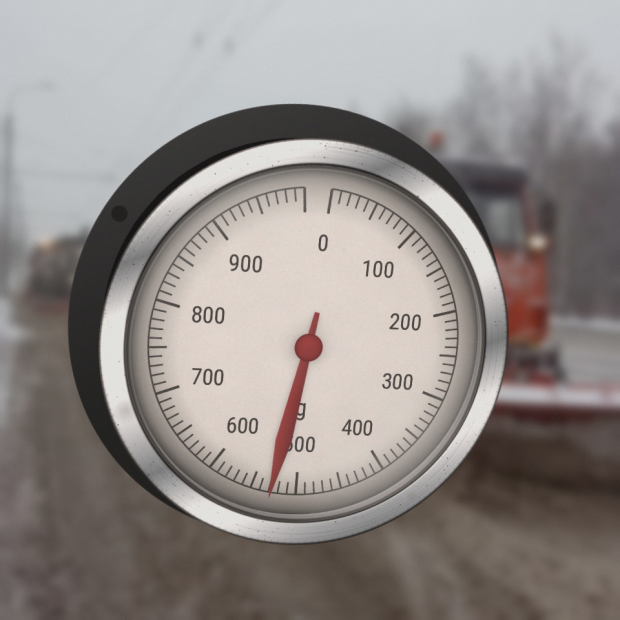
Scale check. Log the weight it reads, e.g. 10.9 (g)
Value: 530 (g)
